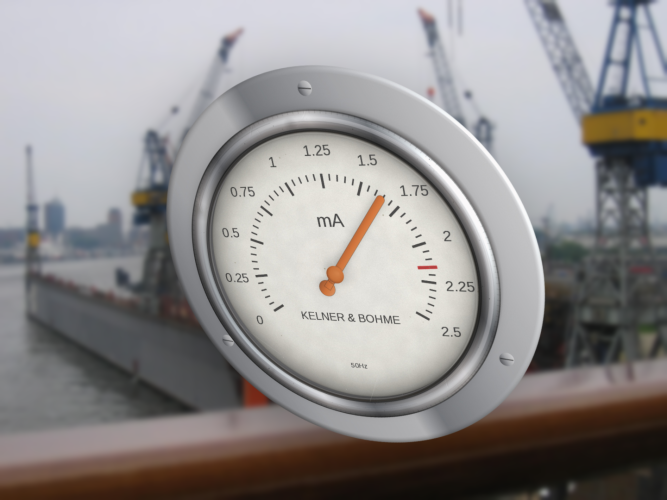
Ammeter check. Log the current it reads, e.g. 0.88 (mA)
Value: 1.65 (mA)
